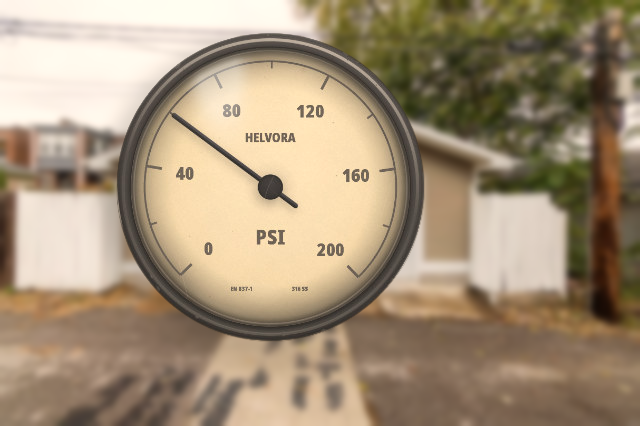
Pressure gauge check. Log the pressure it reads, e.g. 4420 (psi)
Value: 60 (psi)
